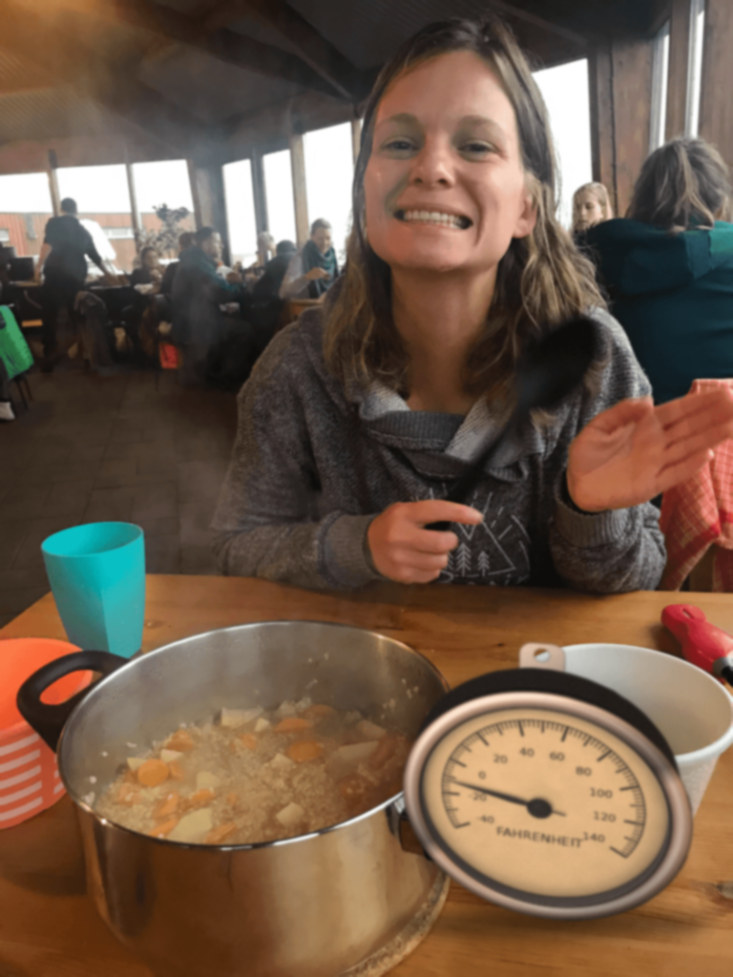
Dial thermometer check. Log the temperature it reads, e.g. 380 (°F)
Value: -10 (°F)
